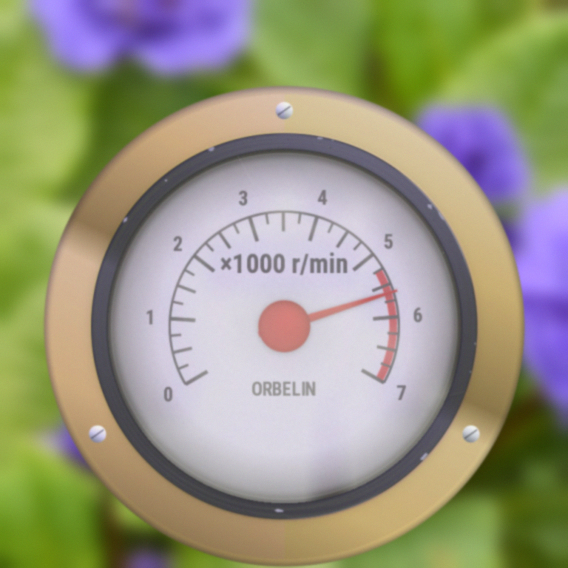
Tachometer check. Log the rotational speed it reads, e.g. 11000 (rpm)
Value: 5625 (rpm)
